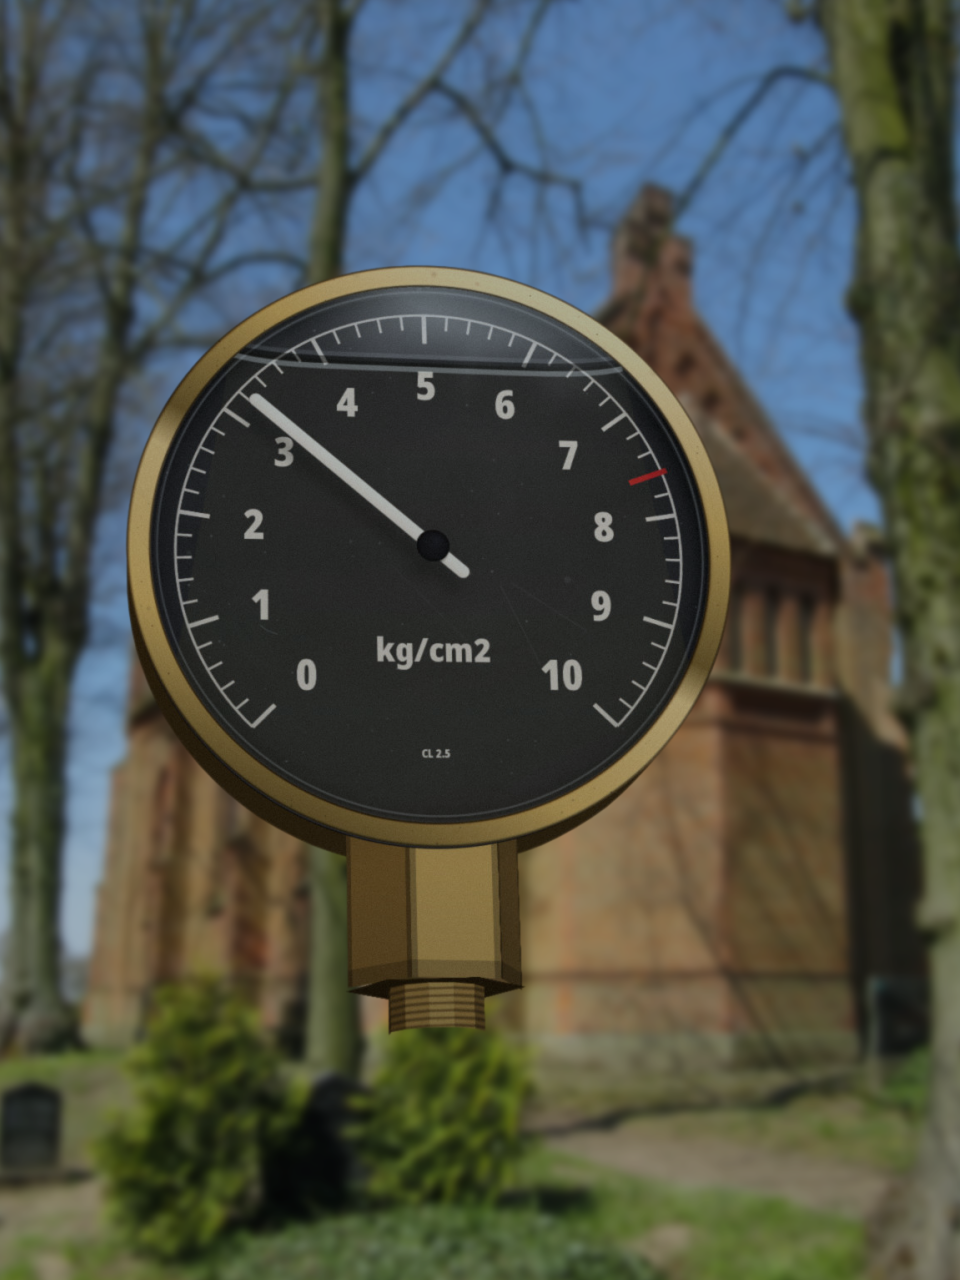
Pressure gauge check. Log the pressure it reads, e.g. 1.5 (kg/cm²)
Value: 3.2 (kg/cm²)
